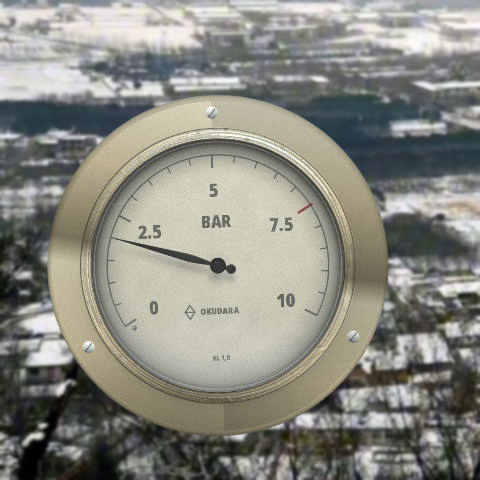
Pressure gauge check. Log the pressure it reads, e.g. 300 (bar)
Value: 2 (bar)
